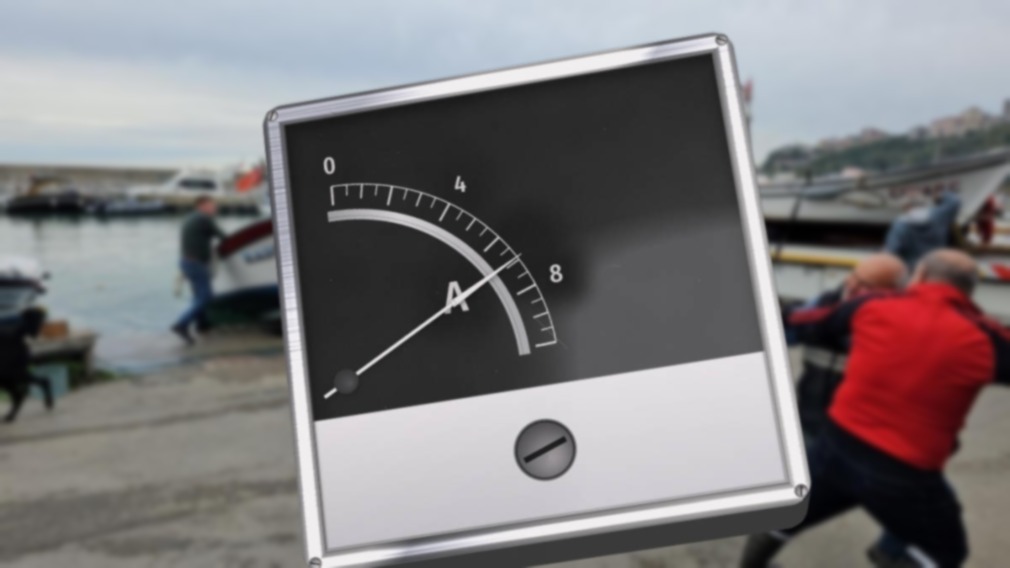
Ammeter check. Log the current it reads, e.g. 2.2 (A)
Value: 7 (A)
